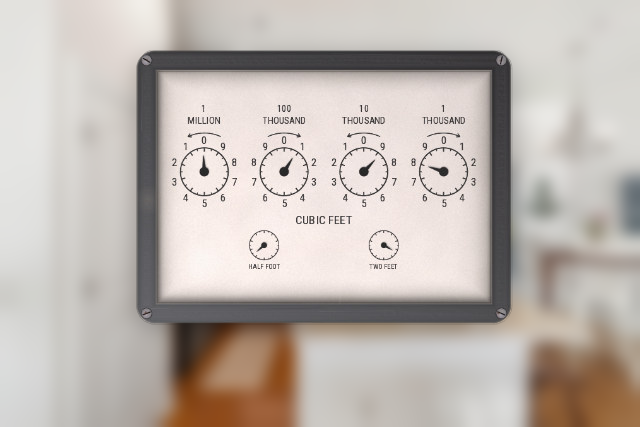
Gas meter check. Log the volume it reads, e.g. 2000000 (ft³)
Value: 8800 (ft³)
